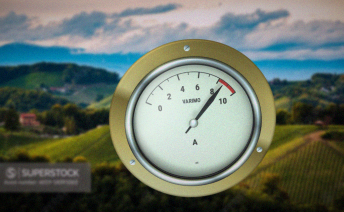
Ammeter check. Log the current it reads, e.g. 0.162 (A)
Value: 8.5 (A)
